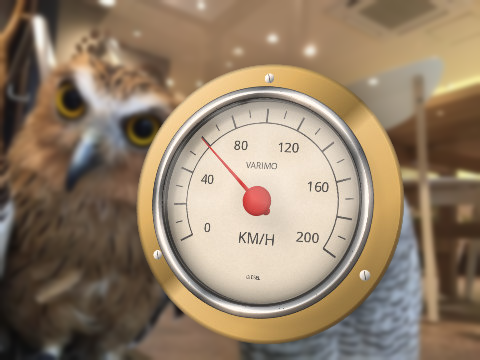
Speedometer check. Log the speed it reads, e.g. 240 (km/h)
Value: 60 (km/h)
